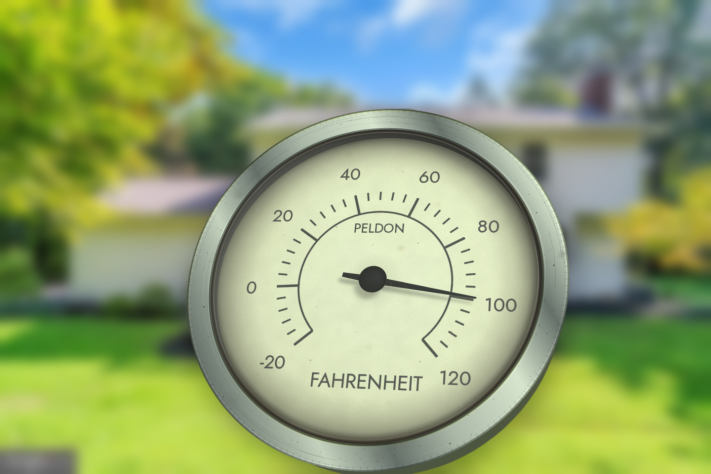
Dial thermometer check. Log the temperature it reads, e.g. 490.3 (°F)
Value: 100 (°F)
